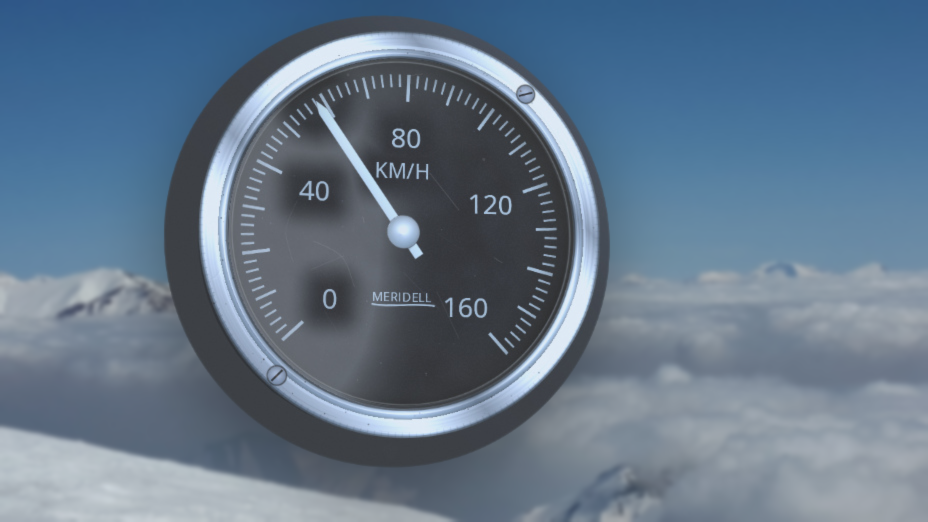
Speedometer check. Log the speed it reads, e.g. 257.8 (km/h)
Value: 58 (km/h)
